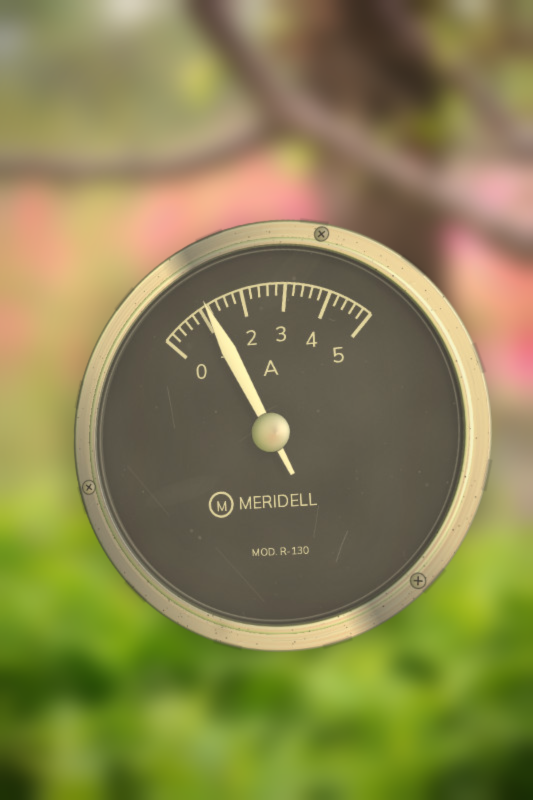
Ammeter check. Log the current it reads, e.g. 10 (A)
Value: 1.2 (A)
